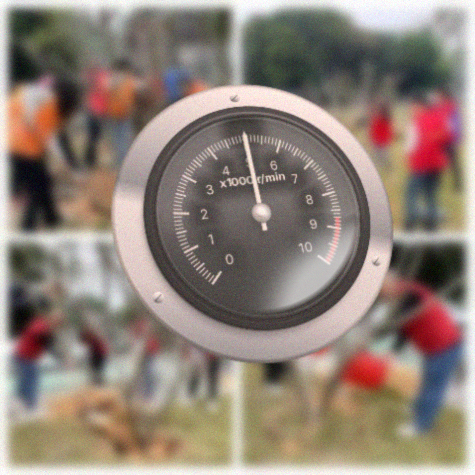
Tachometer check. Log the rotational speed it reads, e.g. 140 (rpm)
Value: 5000 (rpm)
